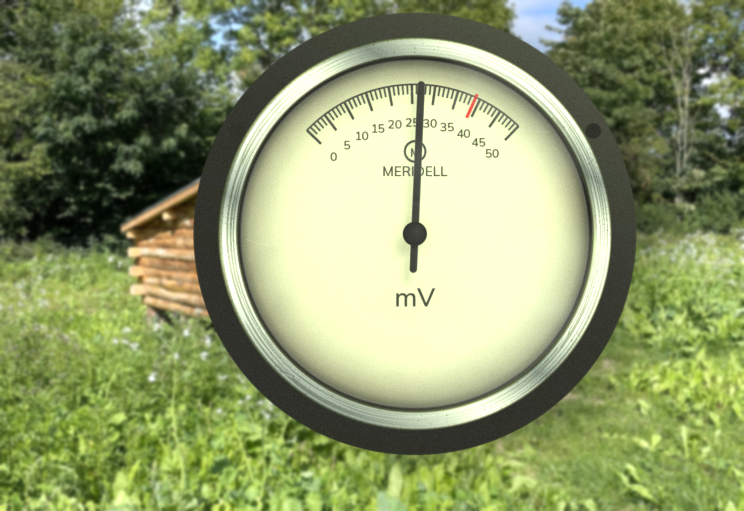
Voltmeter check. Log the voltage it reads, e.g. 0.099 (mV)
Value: 27 (mV)
